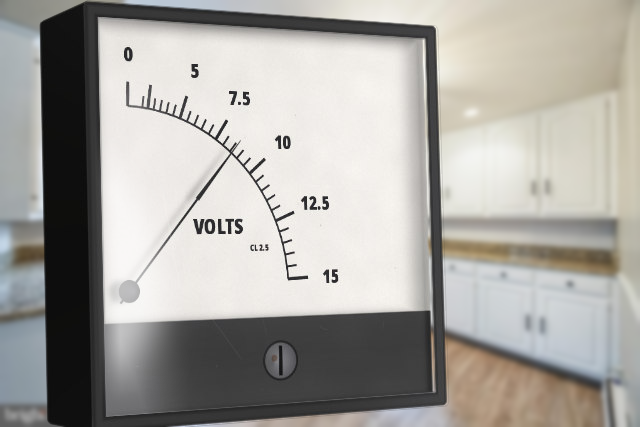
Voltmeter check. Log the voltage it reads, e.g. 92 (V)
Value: 8.5 (V)
